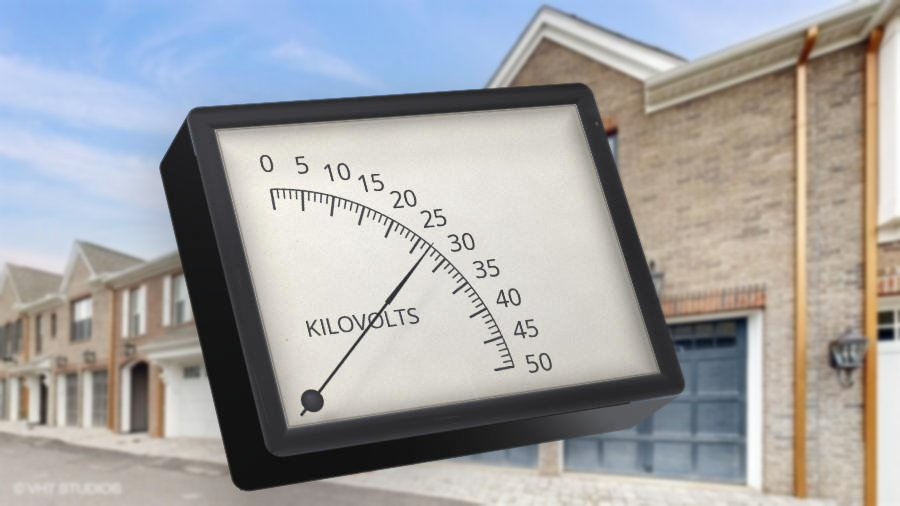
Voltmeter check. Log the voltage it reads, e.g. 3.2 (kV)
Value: 27 (kV)
